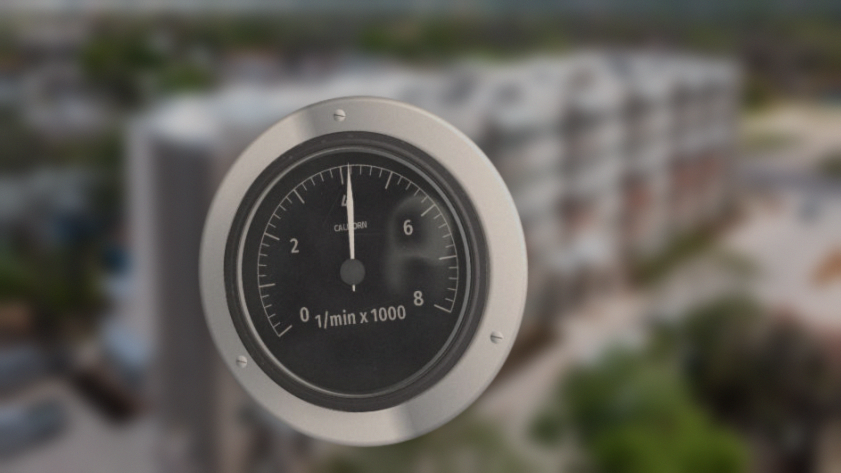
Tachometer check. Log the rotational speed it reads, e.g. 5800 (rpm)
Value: 4200 (rpm)
